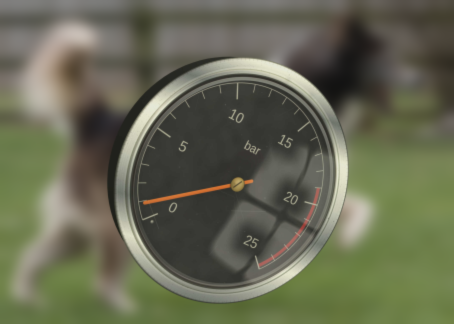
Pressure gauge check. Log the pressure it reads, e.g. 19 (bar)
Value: 1 (bar)
